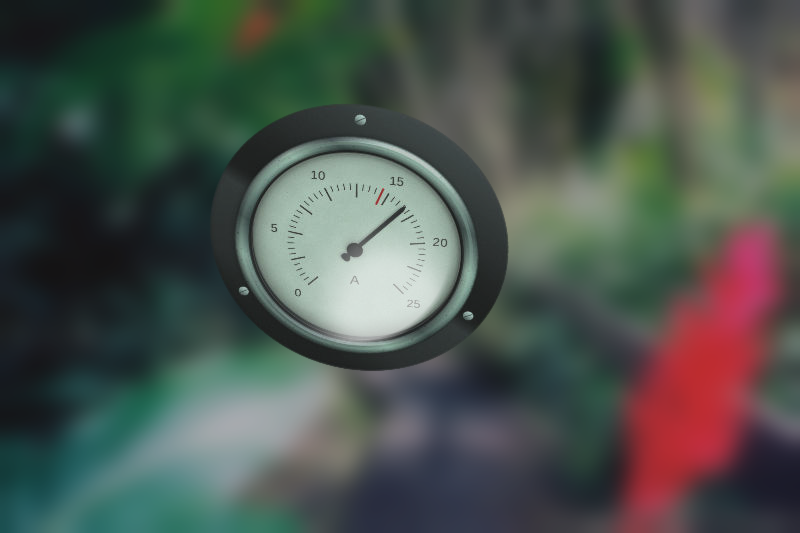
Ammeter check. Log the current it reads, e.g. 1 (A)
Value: 16.5 (A)
